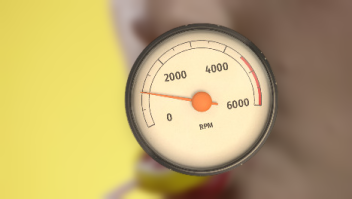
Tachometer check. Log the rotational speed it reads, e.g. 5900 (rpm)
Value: 1000 (rpm)
